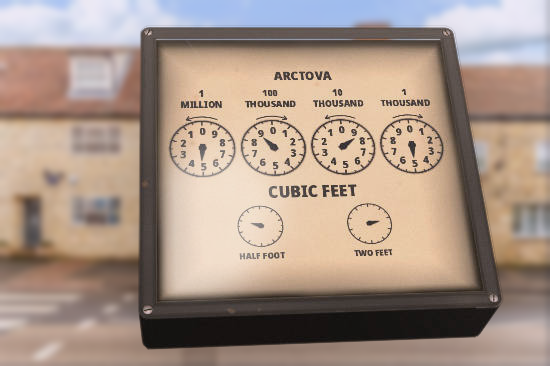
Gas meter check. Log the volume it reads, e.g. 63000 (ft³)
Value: 488500 (ft³)
